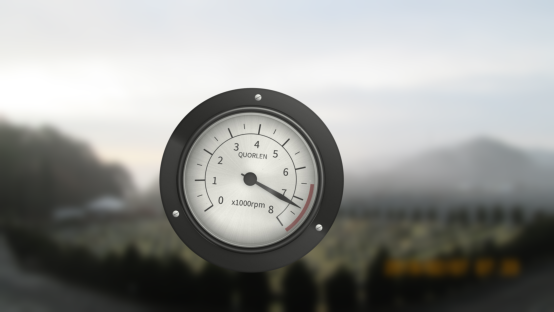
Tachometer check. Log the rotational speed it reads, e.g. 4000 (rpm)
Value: 7250 (rpm)
